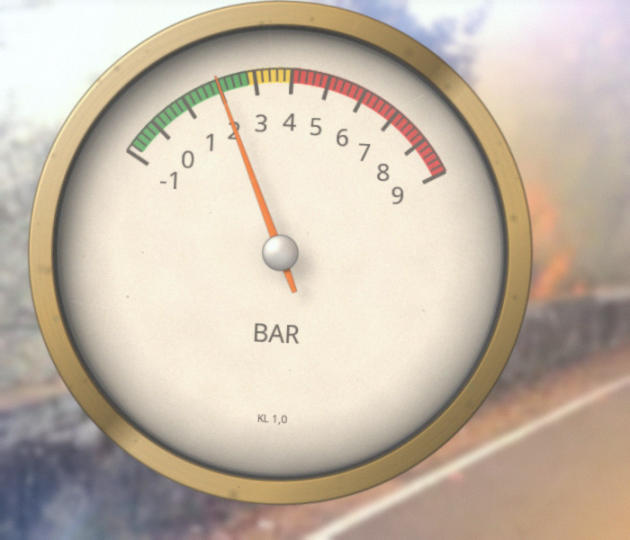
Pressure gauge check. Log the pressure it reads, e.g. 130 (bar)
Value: 2 (bar)
